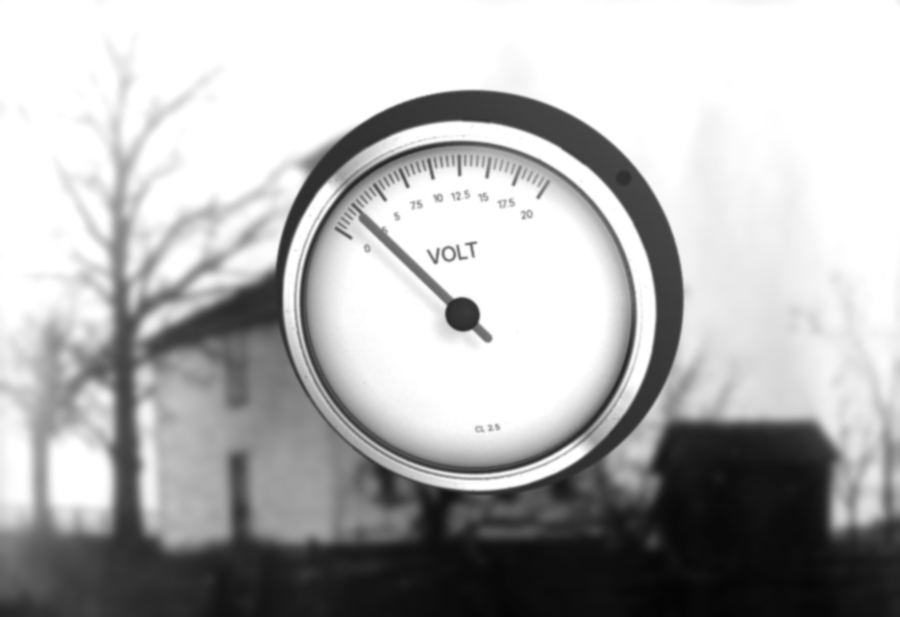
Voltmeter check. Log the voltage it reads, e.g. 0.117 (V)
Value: 2.5 (V)
